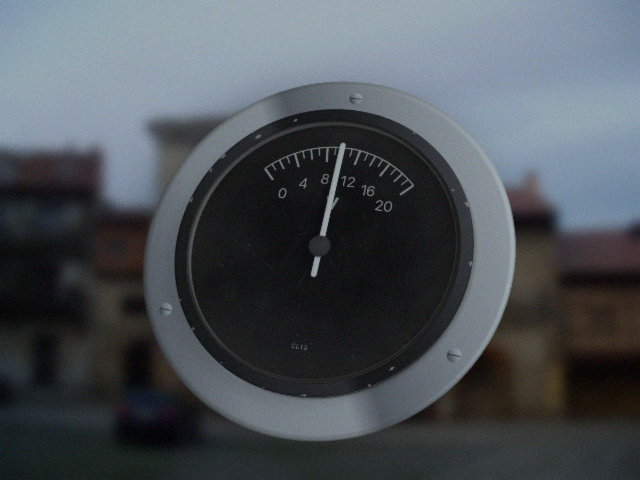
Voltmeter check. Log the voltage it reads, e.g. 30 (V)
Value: 10 (V)
